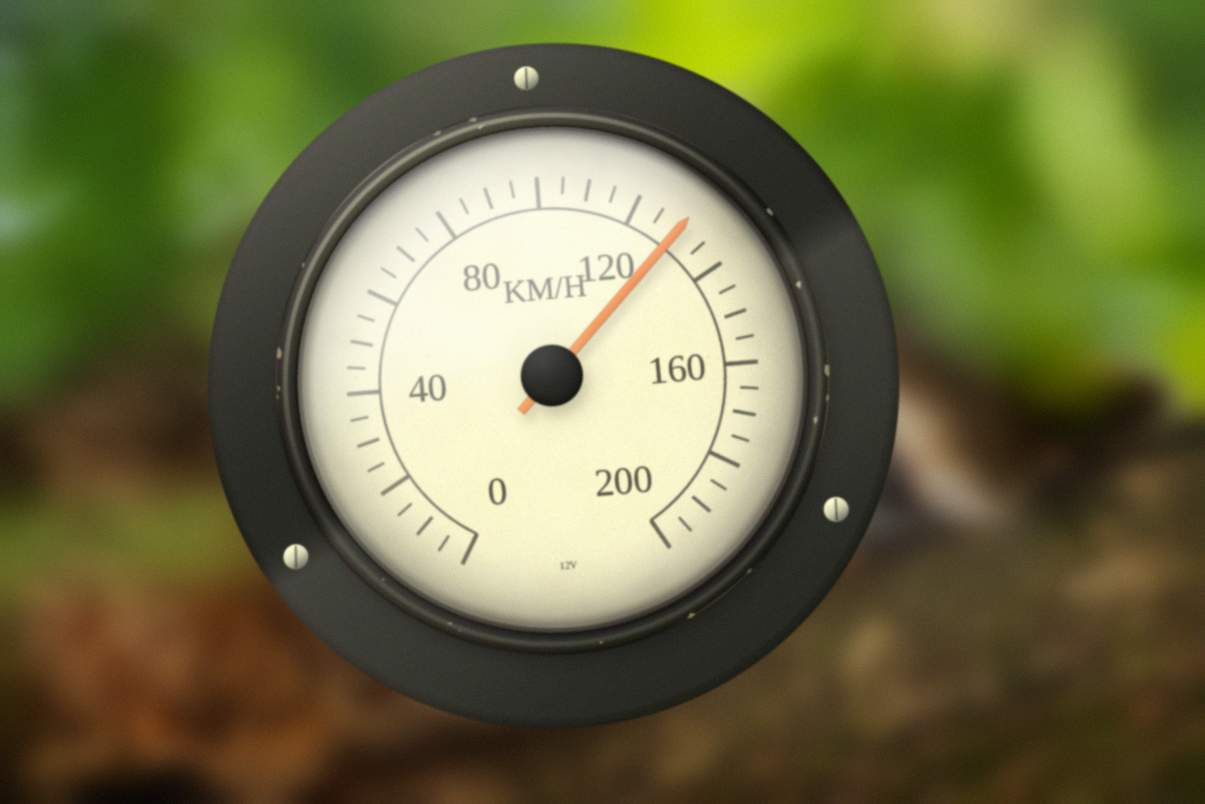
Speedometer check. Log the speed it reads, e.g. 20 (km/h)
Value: 130 (km/h)
